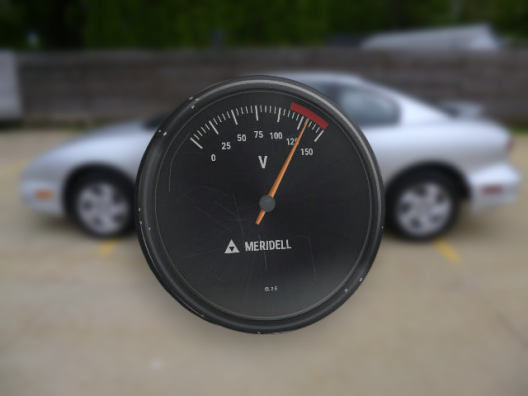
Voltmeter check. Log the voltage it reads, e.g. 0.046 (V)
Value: 130 (V)
